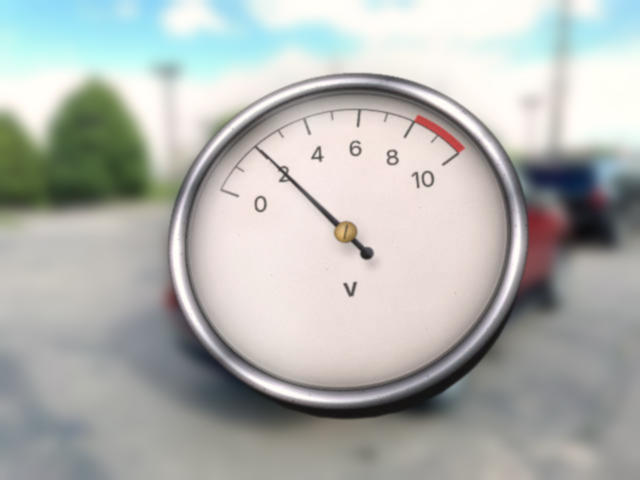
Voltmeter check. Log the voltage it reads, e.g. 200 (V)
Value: 2 (V)
